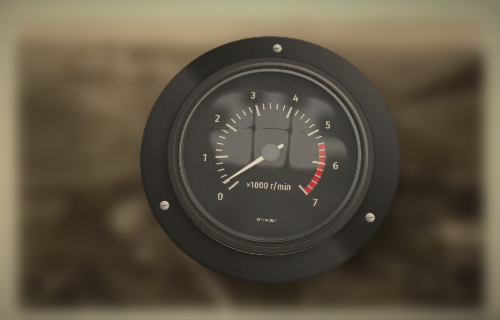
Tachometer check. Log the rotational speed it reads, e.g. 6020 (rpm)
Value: 200 (rpm)
